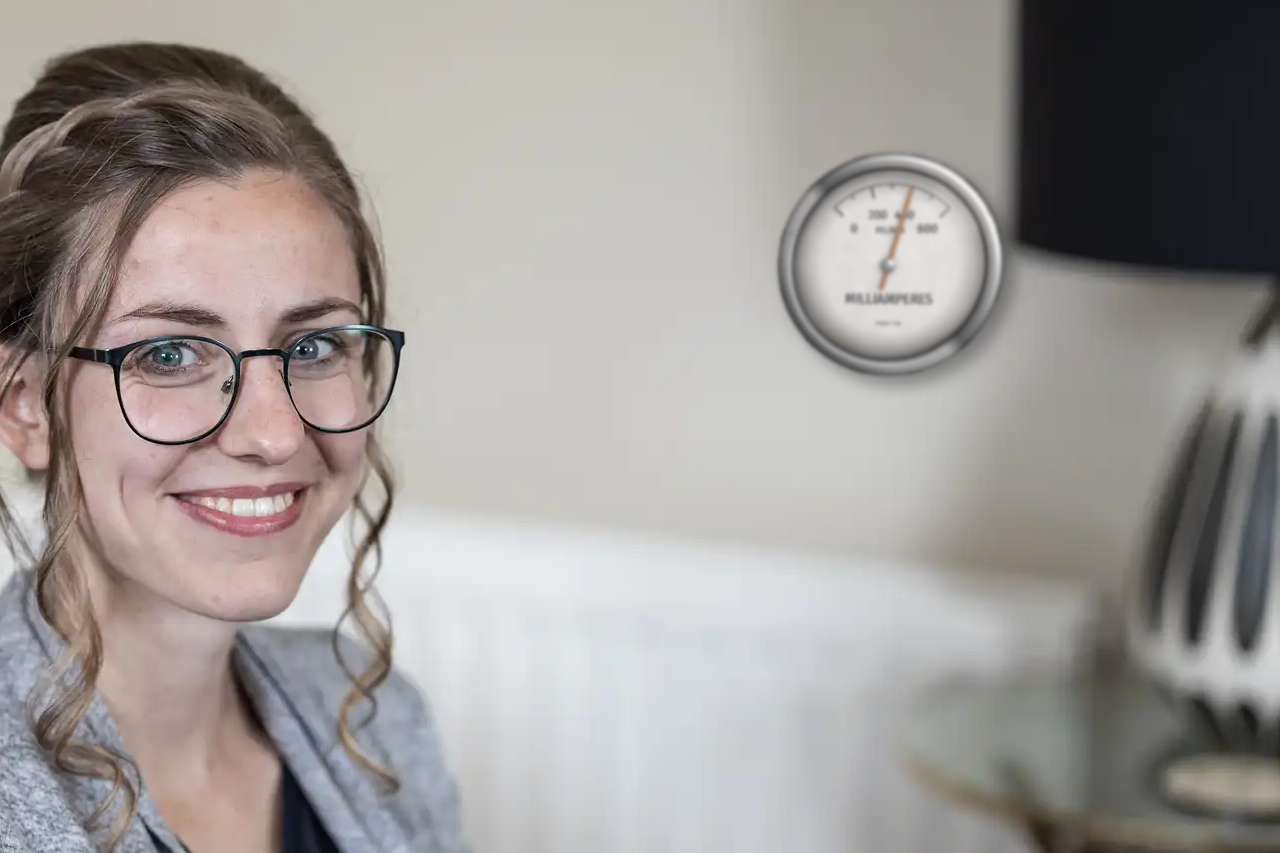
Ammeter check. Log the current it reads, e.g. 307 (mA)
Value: 400 (mA)
